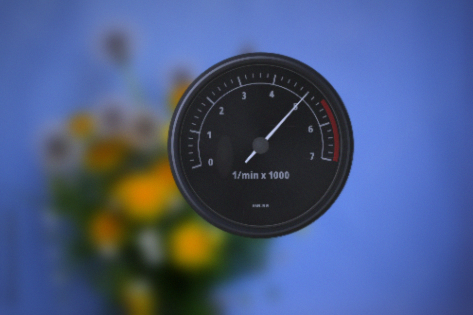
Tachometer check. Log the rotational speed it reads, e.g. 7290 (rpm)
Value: 5000 (rpm)
